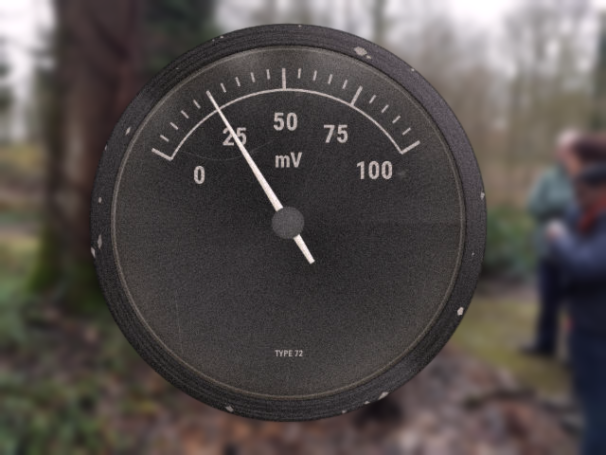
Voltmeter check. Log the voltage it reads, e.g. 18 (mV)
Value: 25 (mV)
